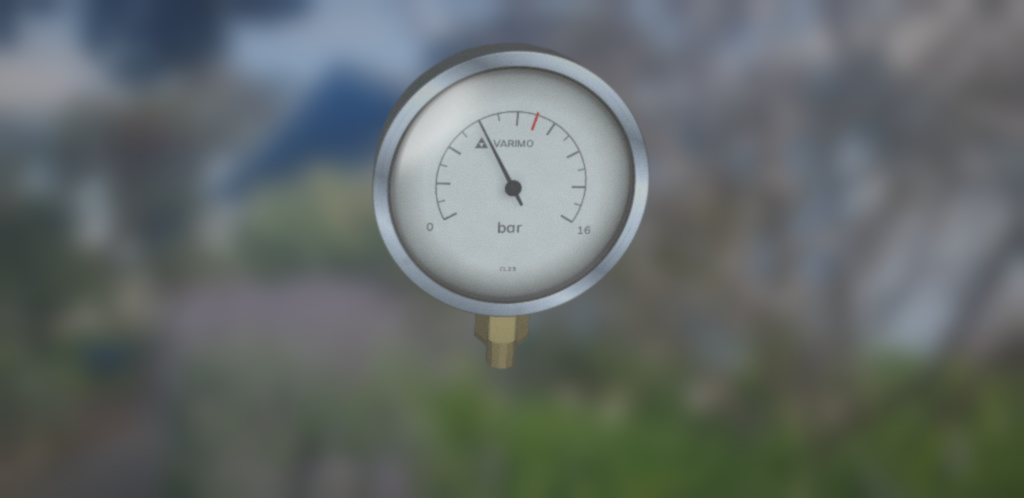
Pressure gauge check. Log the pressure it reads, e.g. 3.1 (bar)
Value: 6 (bar)
